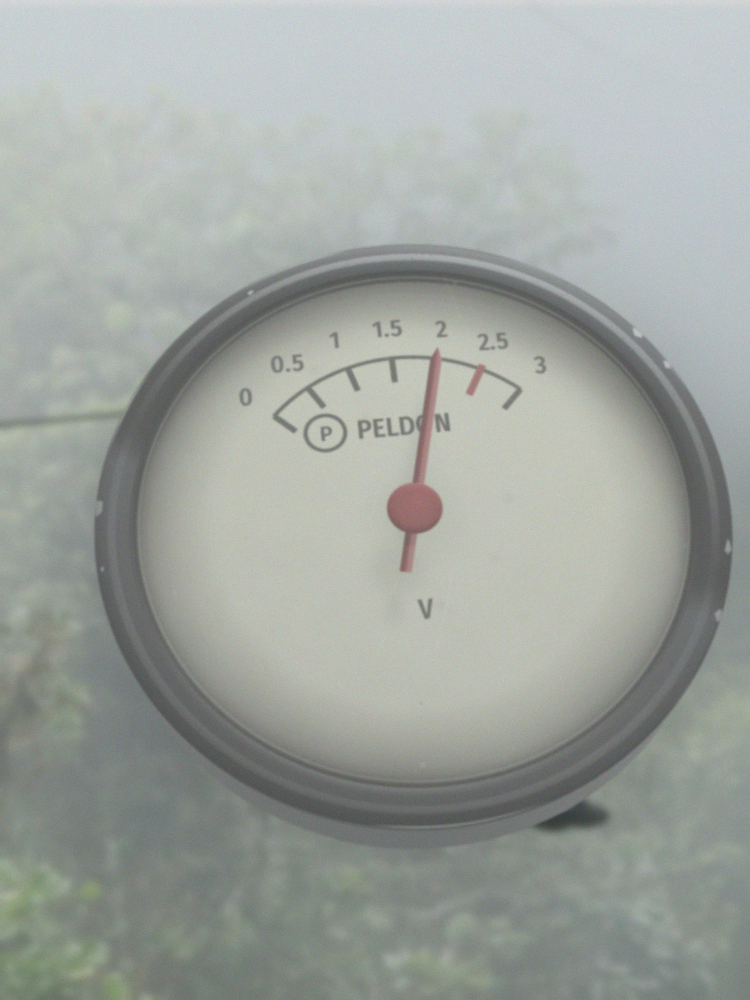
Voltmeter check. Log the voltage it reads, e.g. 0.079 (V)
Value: 2 (V)
